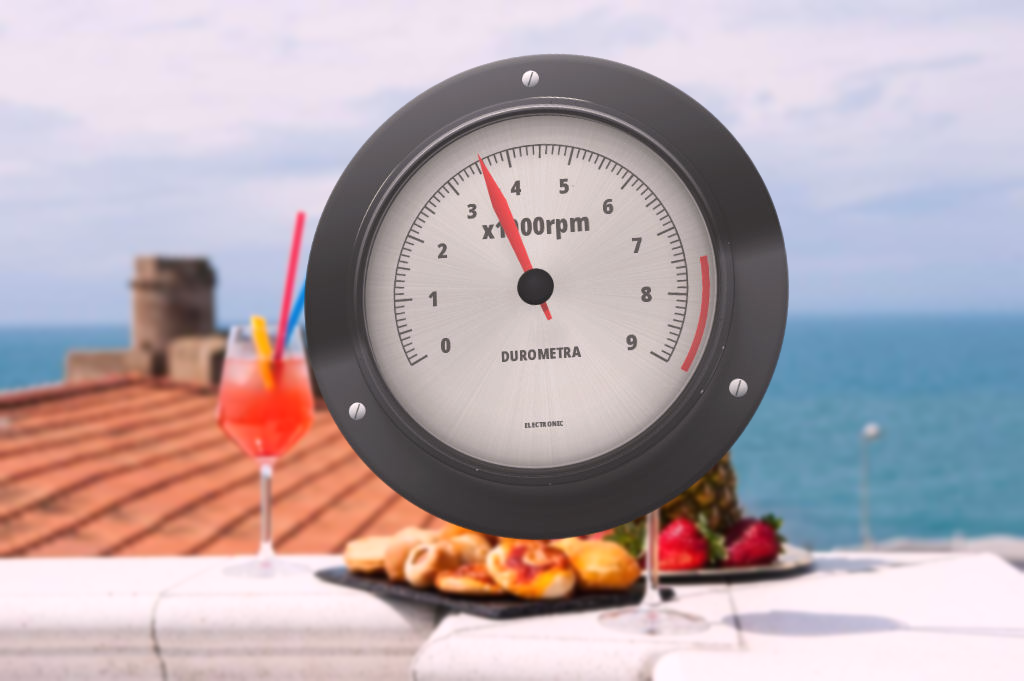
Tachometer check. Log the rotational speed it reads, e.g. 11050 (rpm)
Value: 3600 (rpm)
